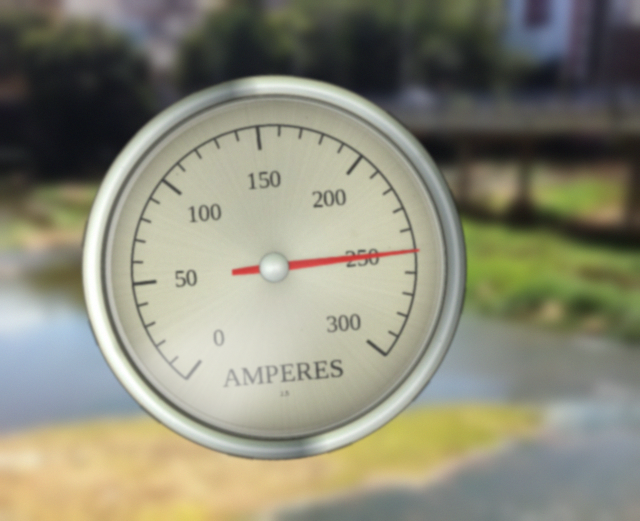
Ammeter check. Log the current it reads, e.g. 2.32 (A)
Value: 250 (A)
